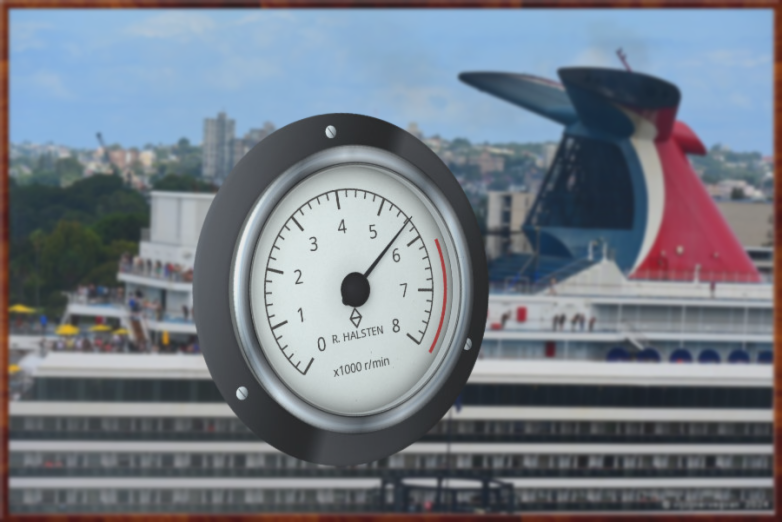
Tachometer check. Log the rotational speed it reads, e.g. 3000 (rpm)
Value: 5600 (rpm)
